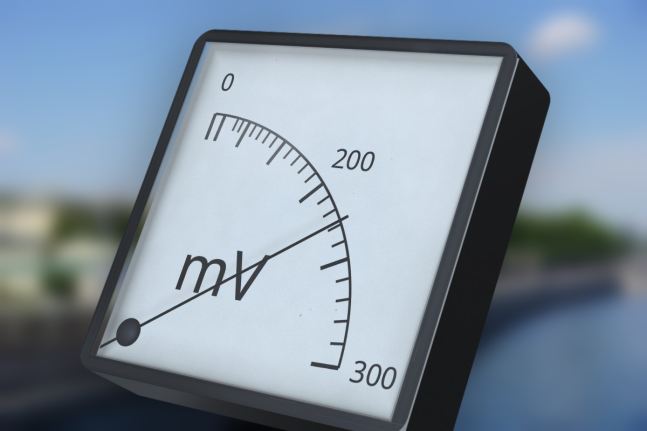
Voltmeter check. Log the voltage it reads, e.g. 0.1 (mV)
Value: 230 (mV)
